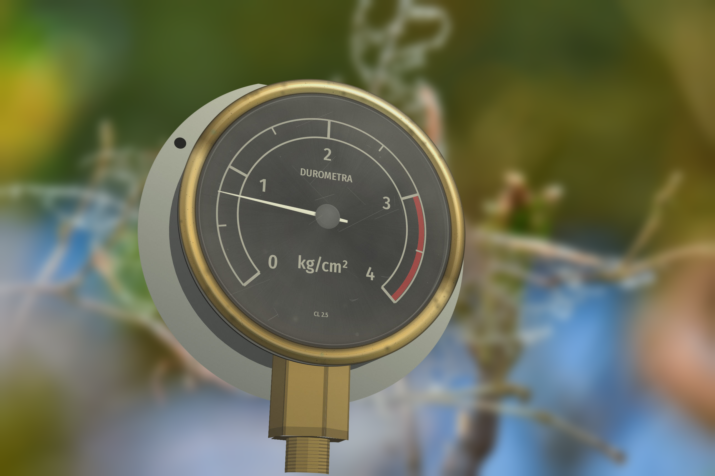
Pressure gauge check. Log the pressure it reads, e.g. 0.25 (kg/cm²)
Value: 0.75 (kg/cm²)
